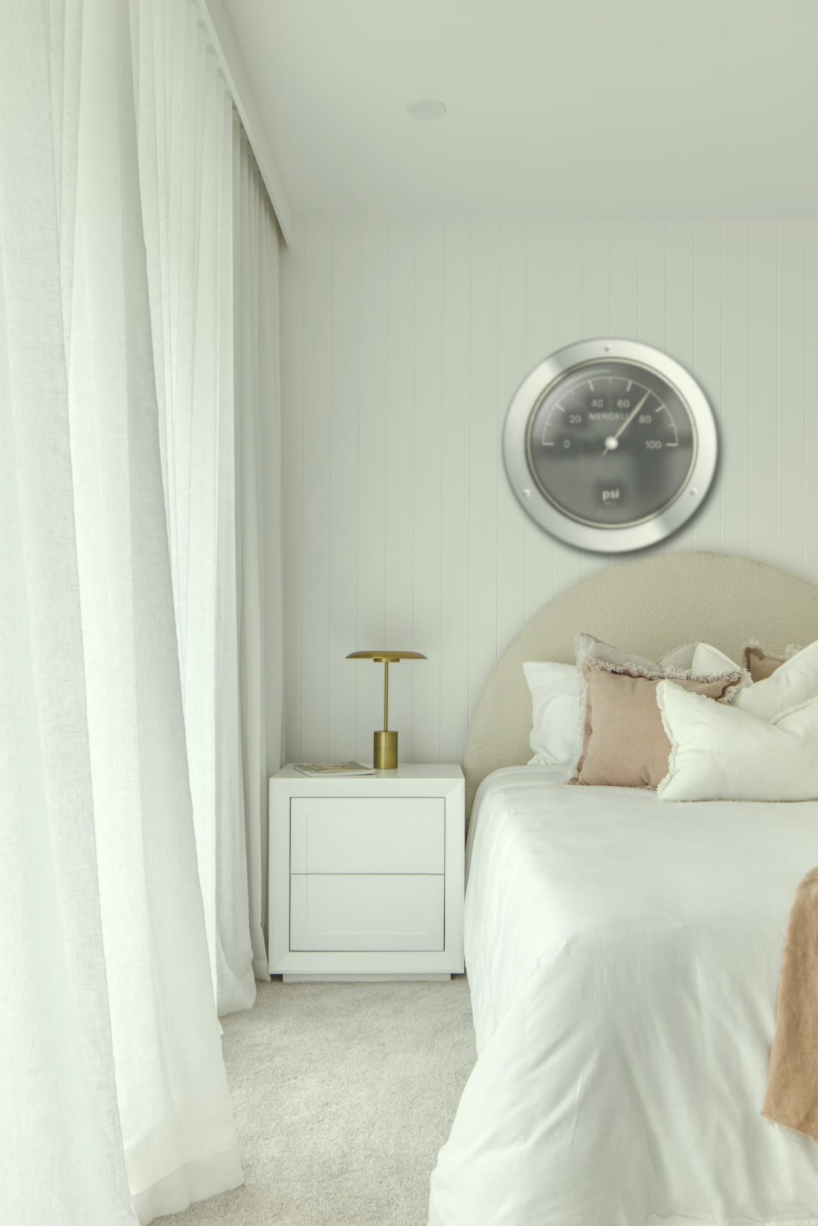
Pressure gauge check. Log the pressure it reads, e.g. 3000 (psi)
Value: 70 (psi)
